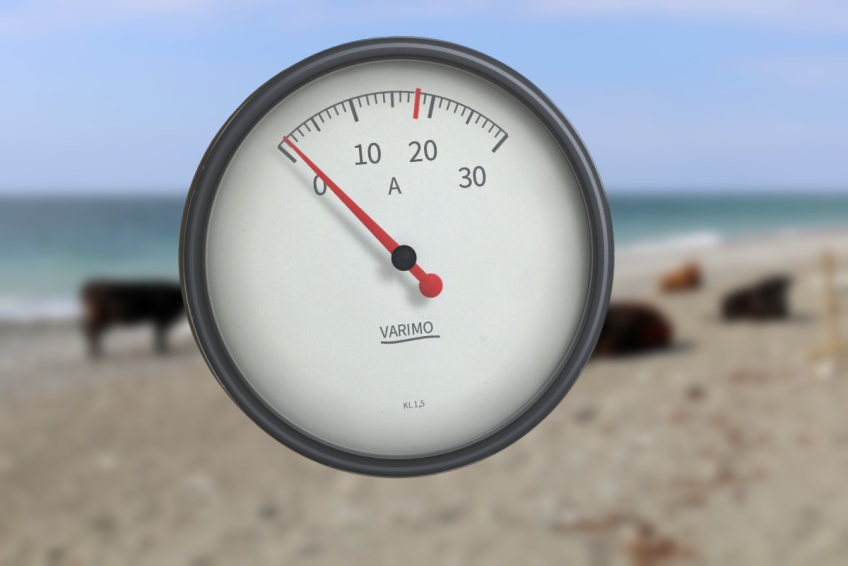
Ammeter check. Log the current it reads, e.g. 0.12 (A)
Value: 1 (A)
